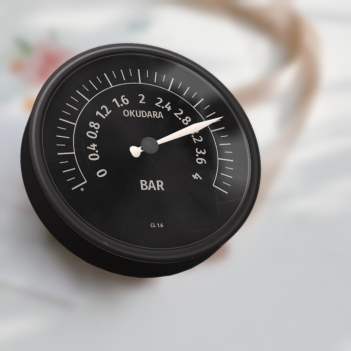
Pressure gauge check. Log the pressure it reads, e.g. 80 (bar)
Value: 3.1 (bar)
